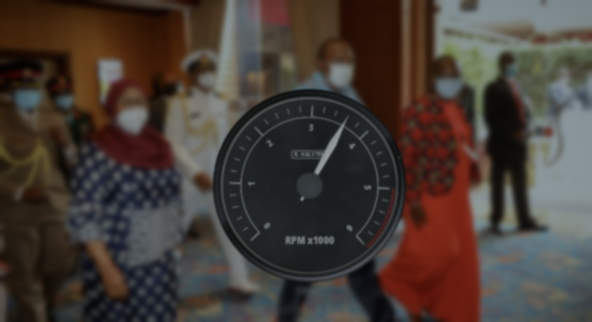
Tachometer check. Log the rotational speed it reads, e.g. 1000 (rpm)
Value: 3600 (rpm)
